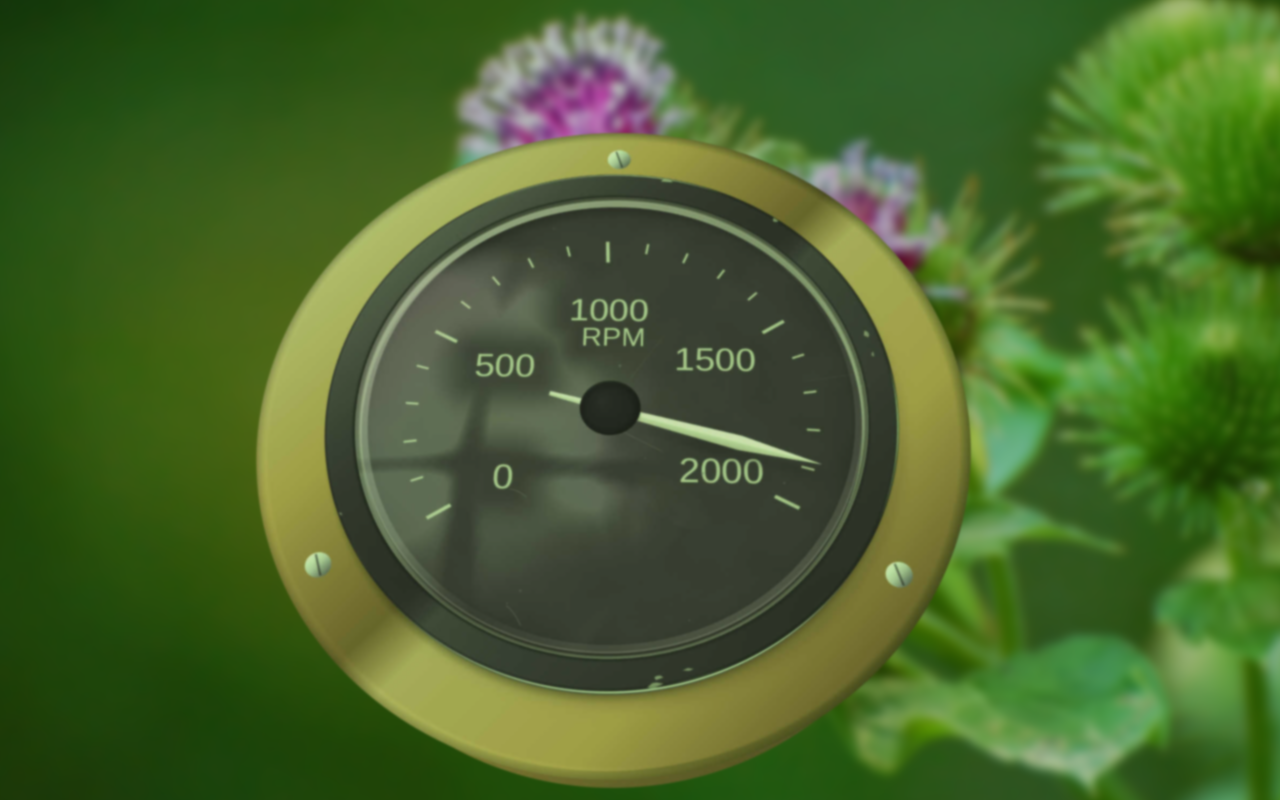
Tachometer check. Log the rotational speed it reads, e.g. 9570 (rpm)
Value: 1900 (rpm)
